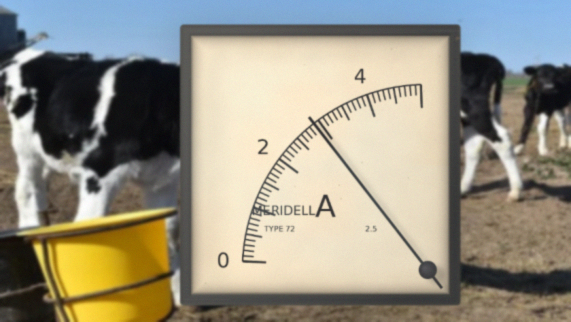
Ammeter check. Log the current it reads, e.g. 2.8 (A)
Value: 2.9 (A)
